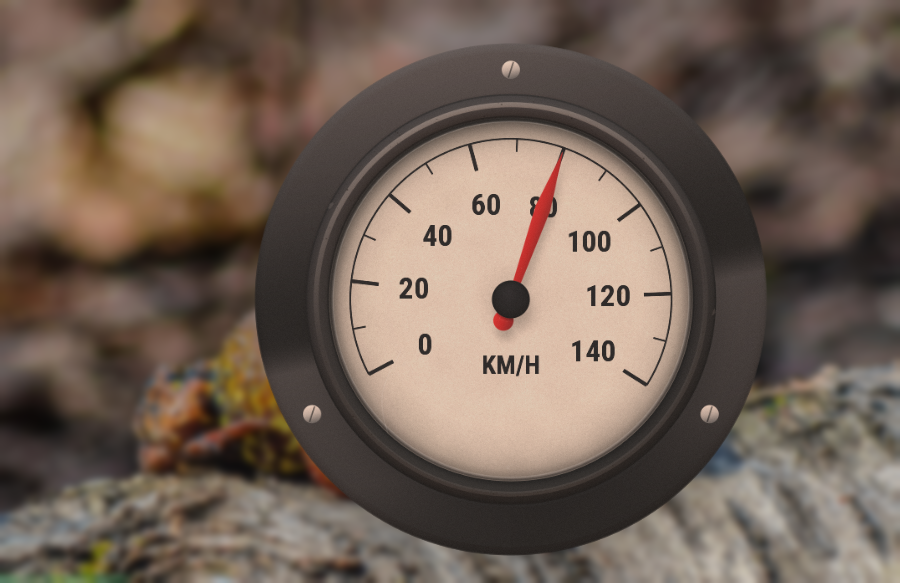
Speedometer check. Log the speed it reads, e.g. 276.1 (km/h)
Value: 80 (km/h)
